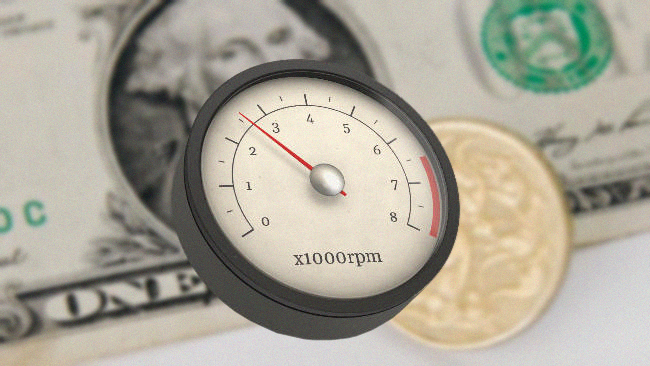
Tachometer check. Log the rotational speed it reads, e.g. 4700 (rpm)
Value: 2500 (rpm)
